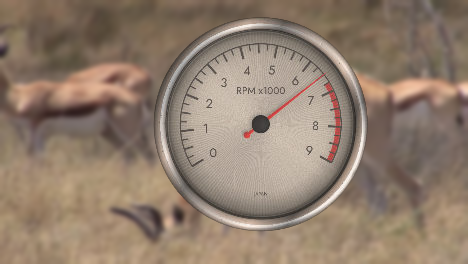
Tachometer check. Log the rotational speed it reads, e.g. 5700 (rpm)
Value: 6500 (rpm)
